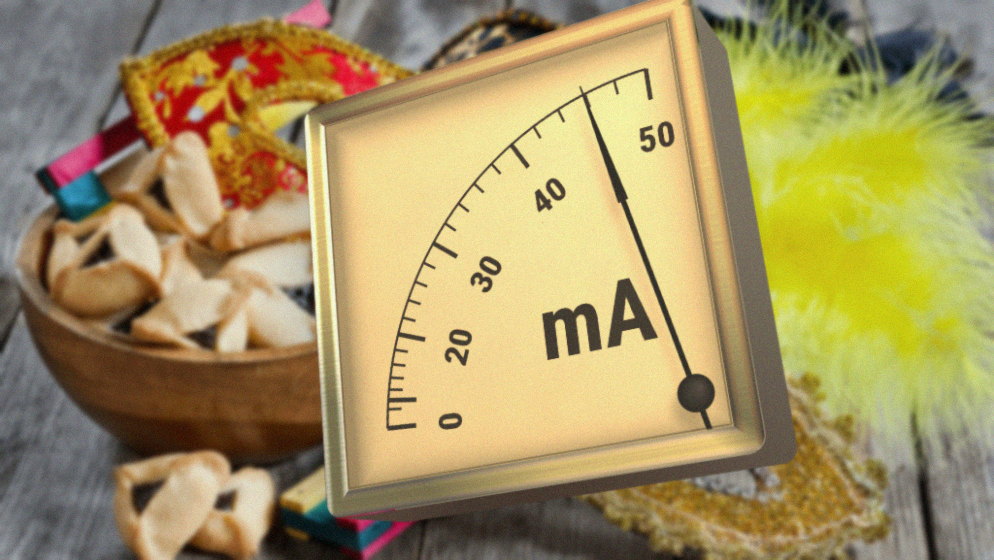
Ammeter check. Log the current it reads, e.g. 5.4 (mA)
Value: 46 (mA)
